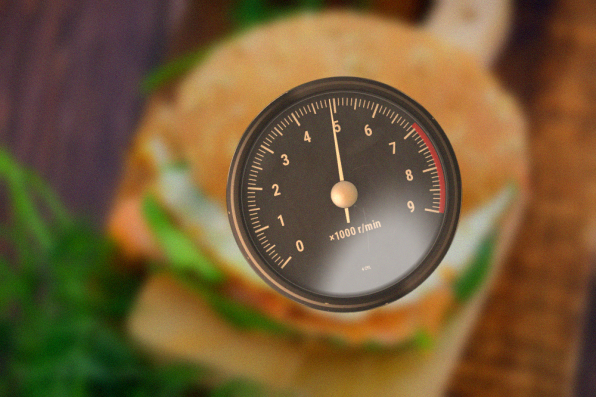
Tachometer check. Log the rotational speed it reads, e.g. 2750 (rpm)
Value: 4900 (rpm)
